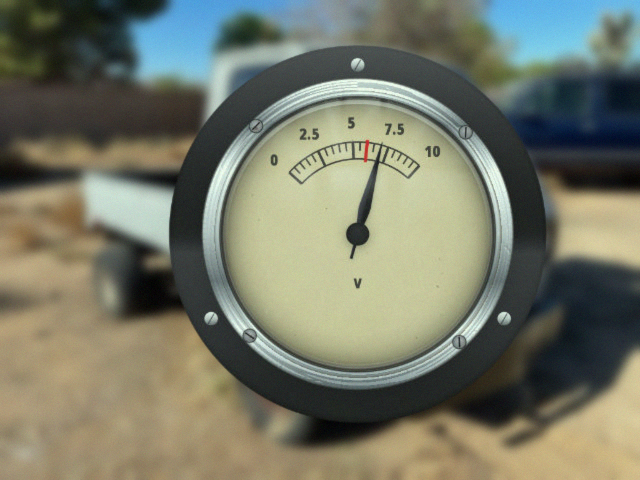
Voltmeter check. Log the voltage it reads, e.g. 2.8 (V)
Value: 7 (V)
